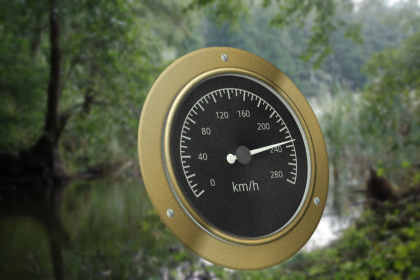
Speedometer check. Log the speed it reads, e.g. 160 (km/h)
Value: 235 (km/h)
